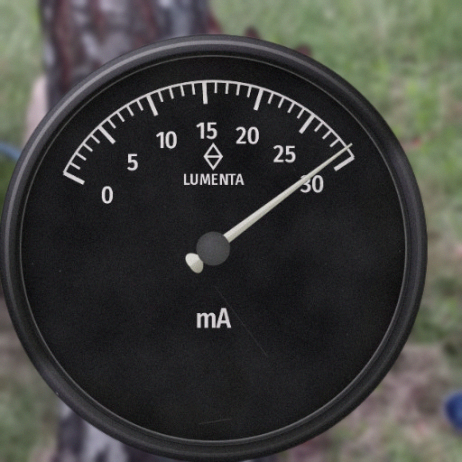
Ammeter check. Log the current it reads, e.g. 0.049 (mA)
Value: 29 (mA)
